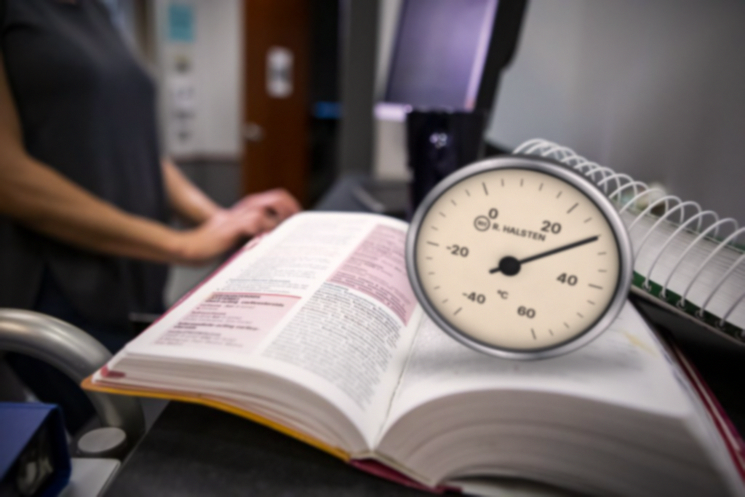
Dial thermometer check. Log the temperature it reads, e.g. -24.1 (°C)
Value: 28 (°C)
